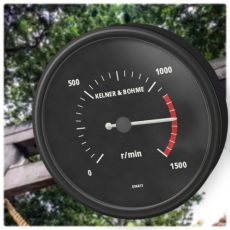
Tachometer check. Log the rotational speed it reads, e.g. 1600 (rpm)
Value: 1250 (rpm)
